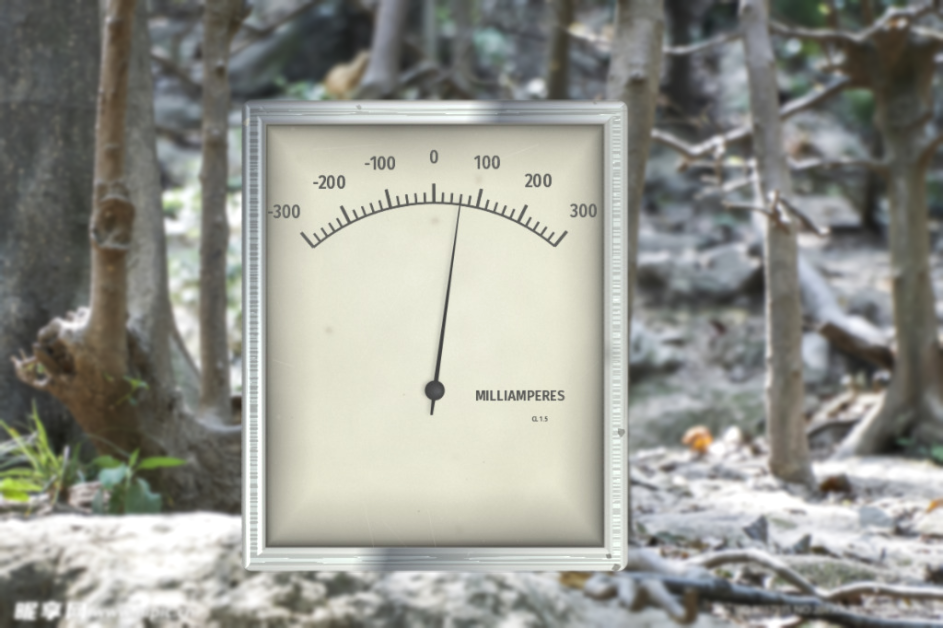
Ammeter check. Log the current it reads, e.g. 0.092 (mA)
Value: 60 (mA)
